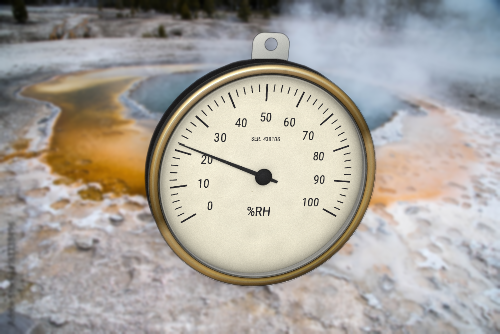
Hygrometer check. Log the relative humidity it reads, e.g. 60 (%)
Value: 22 (%)
